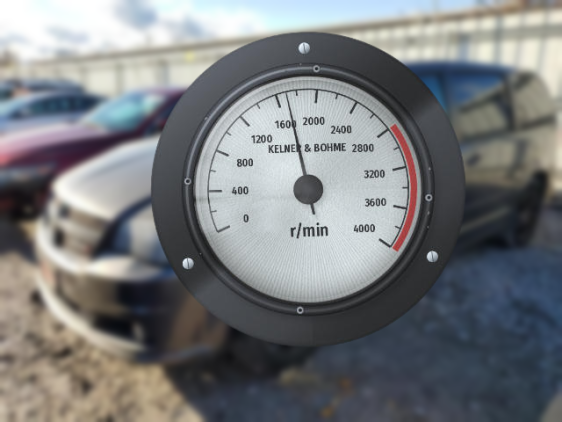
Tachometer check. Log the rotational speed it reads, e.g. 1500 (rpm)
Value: 1700 (rpm)
